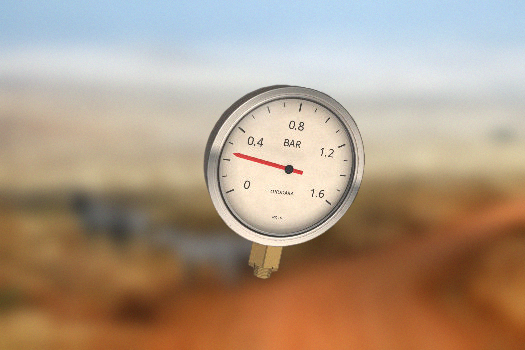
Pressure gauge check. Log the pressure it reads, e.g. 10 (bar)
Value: 0.25 (bar)
